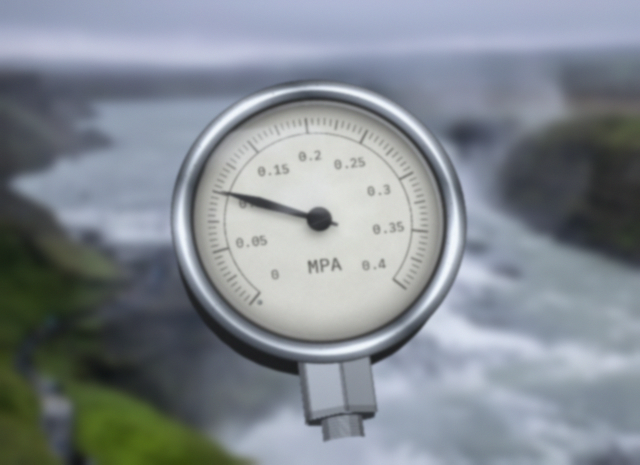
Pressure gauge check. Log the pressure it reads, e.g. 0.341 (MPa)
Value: 0.1 (MPa)
